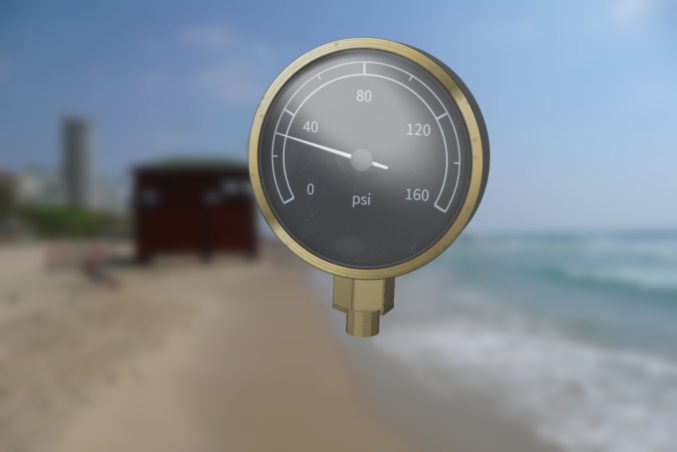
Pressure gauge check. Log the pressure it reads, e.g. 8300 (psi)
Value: 30 (psi)
